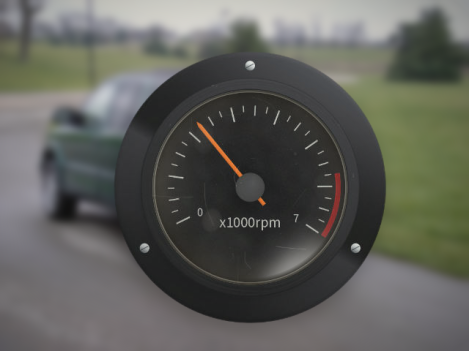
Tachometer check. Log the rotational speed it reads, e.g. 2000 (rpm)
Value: 2250 (rpm)
